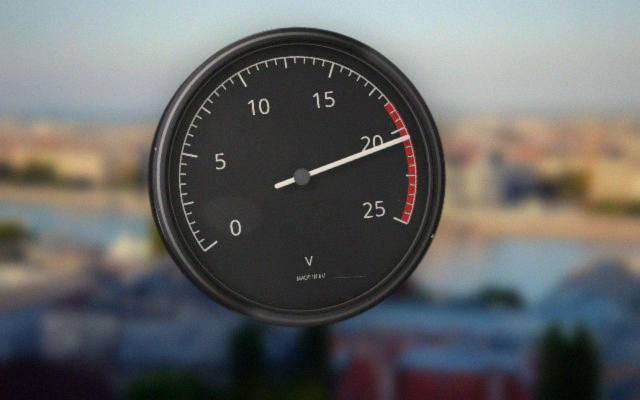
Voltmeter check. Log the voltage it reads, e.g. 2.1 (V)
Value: 20.5 (V)
